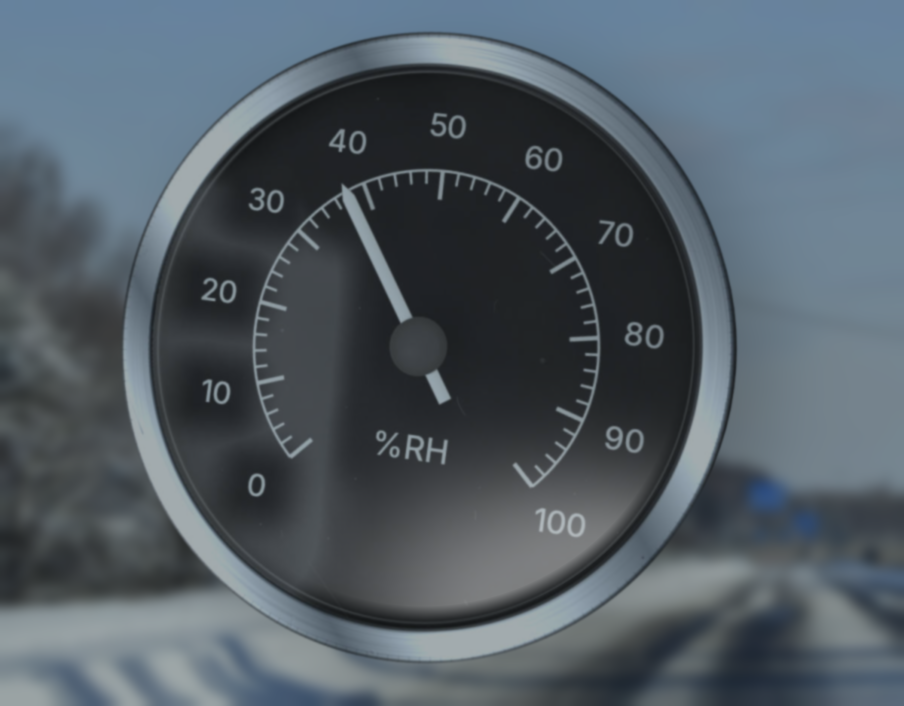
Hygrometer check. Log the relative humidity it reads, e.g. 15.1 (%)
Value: 38 (%)
